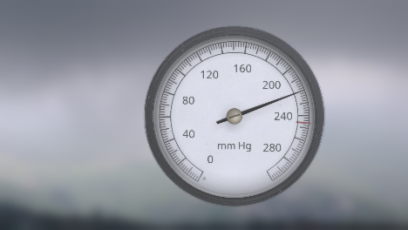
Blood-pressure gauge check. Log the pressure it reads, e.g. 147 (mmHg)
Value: 220 (mmHg)
